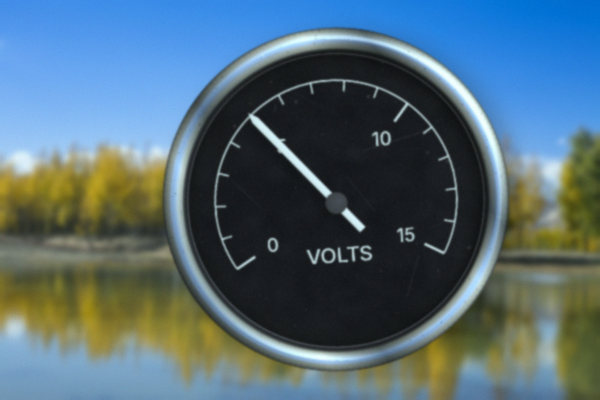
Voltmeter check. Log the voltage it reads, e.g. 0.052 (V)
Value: 5 (V)
